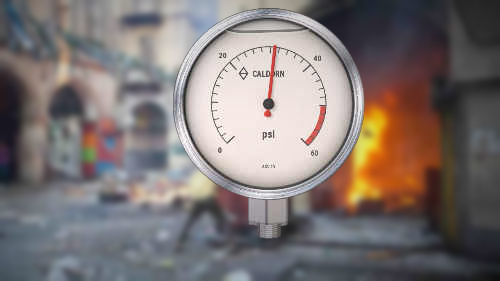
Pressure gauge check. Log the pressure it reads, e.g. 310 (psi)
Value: 31 (psi)
